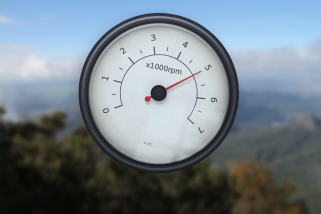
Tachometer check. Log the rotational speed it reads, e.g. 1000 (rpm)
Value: 5000 (rpm)
